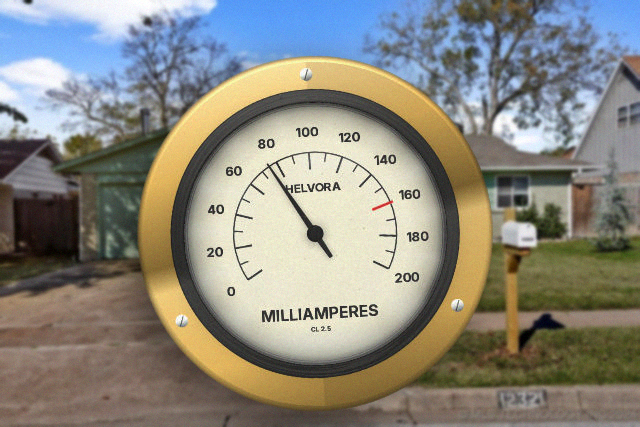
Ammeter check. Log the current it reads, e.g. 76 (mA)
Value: 75 (mA)
